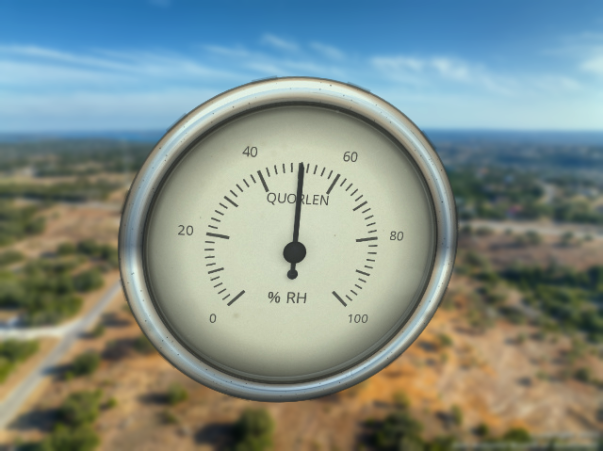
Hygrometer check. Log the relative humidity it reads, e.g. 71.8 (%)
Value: 50 (%)
